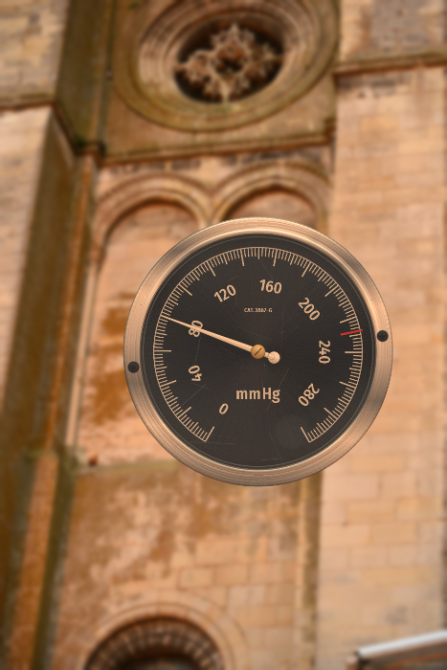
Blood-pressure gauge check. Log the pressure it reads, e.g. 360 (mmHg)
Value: 80 (mmHg)
